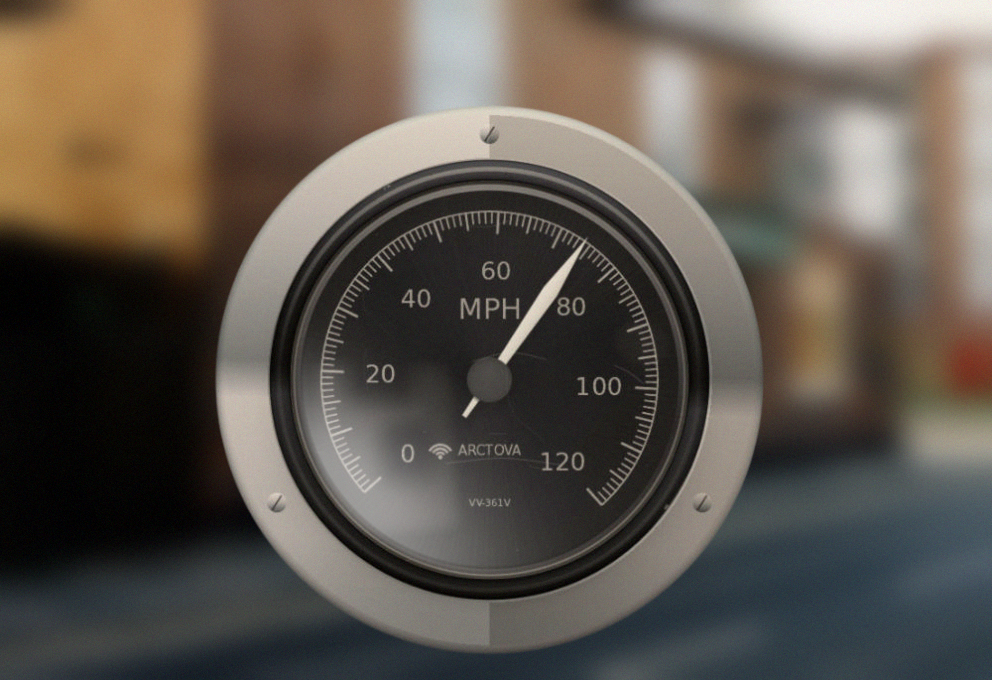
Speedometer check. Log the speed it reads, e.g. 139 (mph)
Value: 74 (mph)
